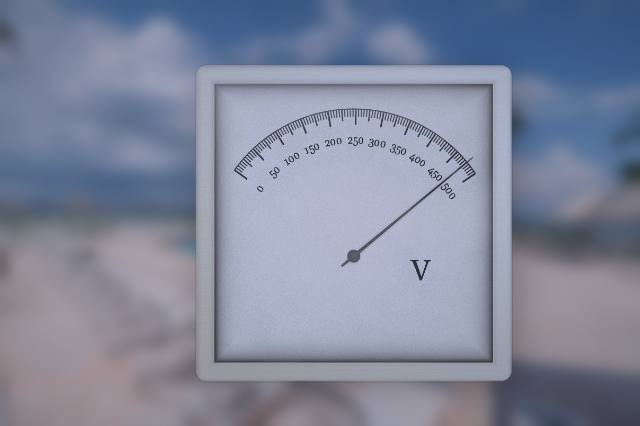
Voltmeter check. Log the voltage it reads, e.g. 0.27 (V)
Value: 475 (V)
